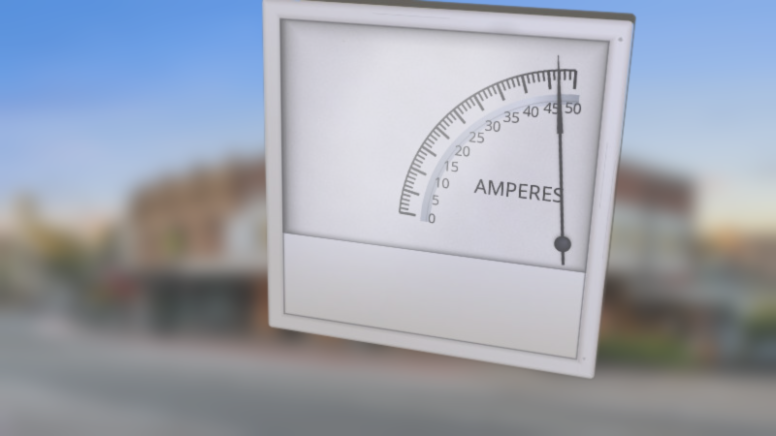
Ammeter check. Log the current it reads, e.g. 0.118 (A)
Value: 47 (A)
